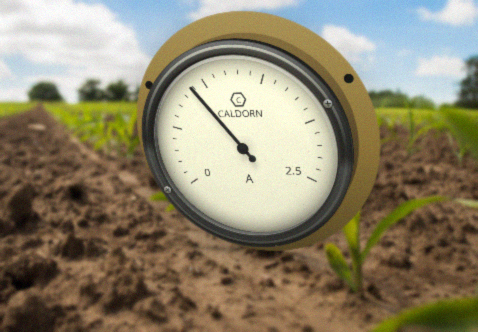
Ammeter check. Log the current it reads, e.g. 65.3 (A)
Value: 0.9 (A)
